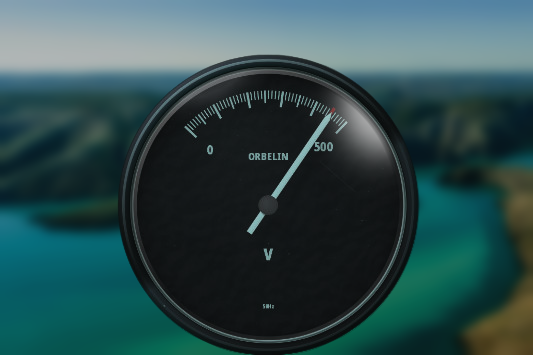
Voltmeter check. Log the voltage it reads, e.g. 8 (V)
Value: 450 (V)
